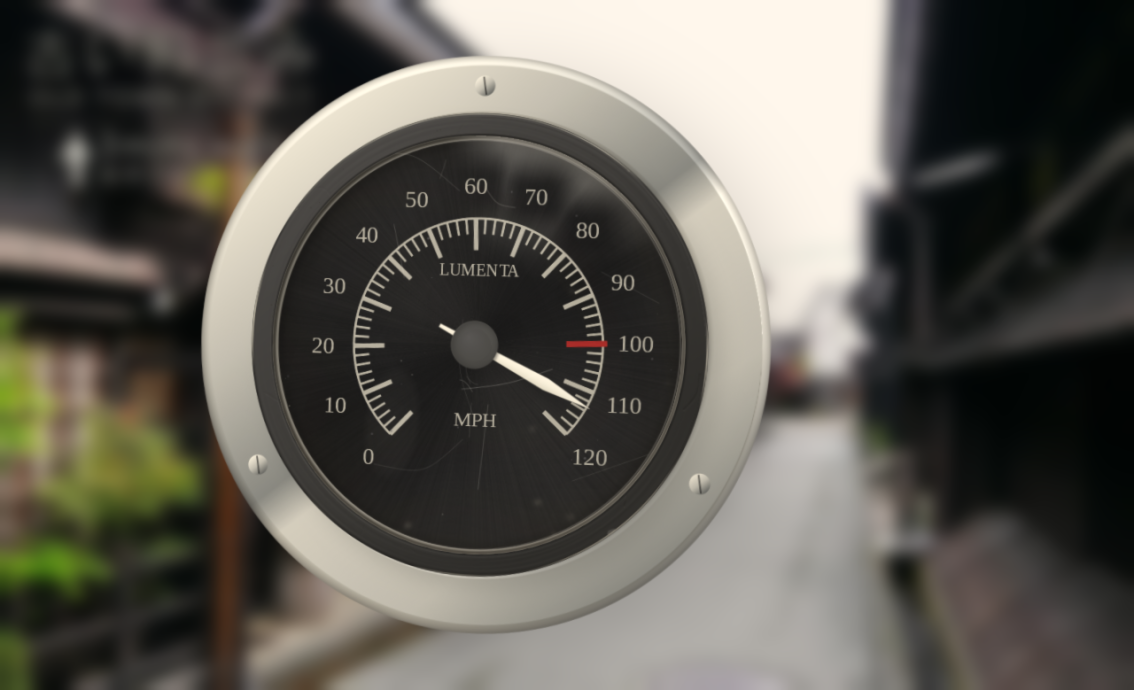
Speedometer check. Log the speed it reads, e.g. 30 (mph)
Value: 113 (mph)
